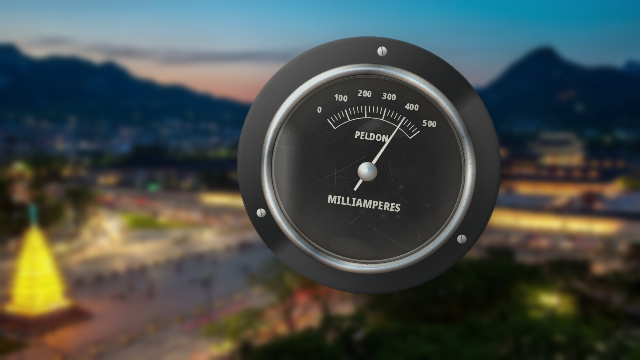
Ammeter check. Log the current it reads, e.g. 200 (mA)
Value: 400 (mA)
